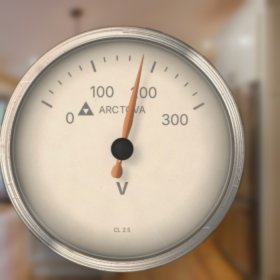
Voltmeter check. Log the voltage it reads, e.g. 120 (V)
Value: 180 (V)
